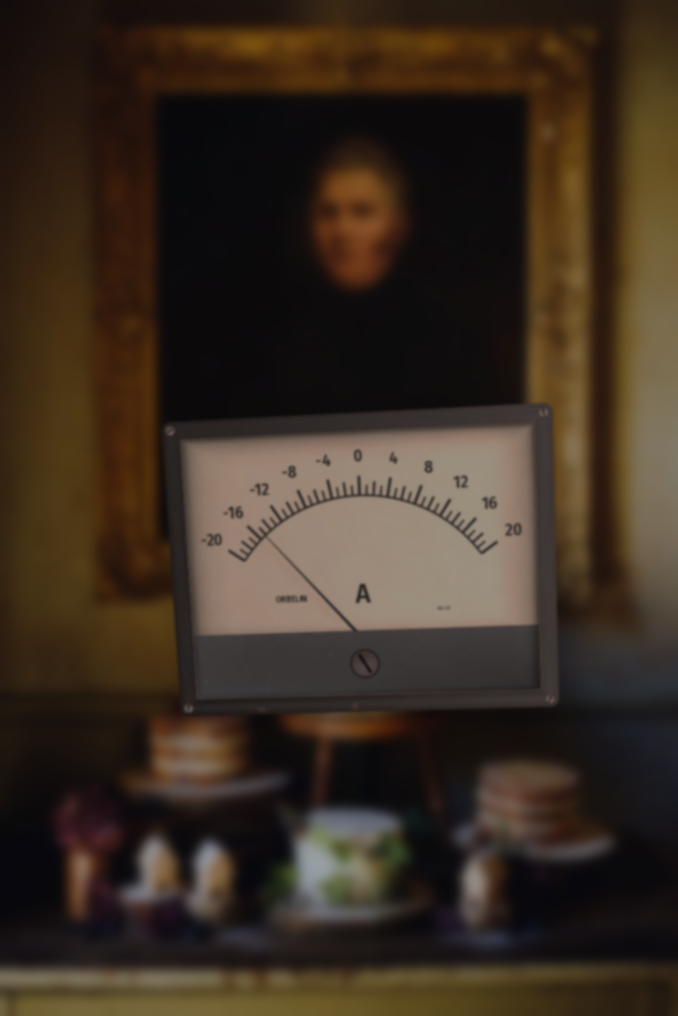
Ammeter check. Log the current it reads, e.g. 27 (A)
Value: -15 (A)
